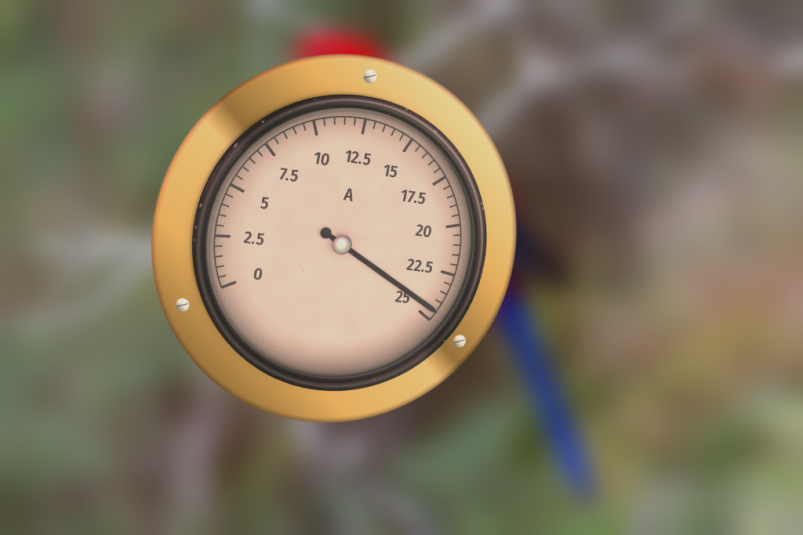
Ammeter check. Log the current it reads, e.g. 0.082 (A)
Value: 24.5 (A)
